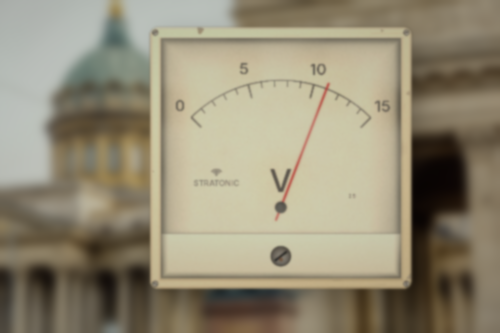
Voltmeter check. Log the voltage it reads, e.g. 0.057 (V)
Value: 11 (V)
